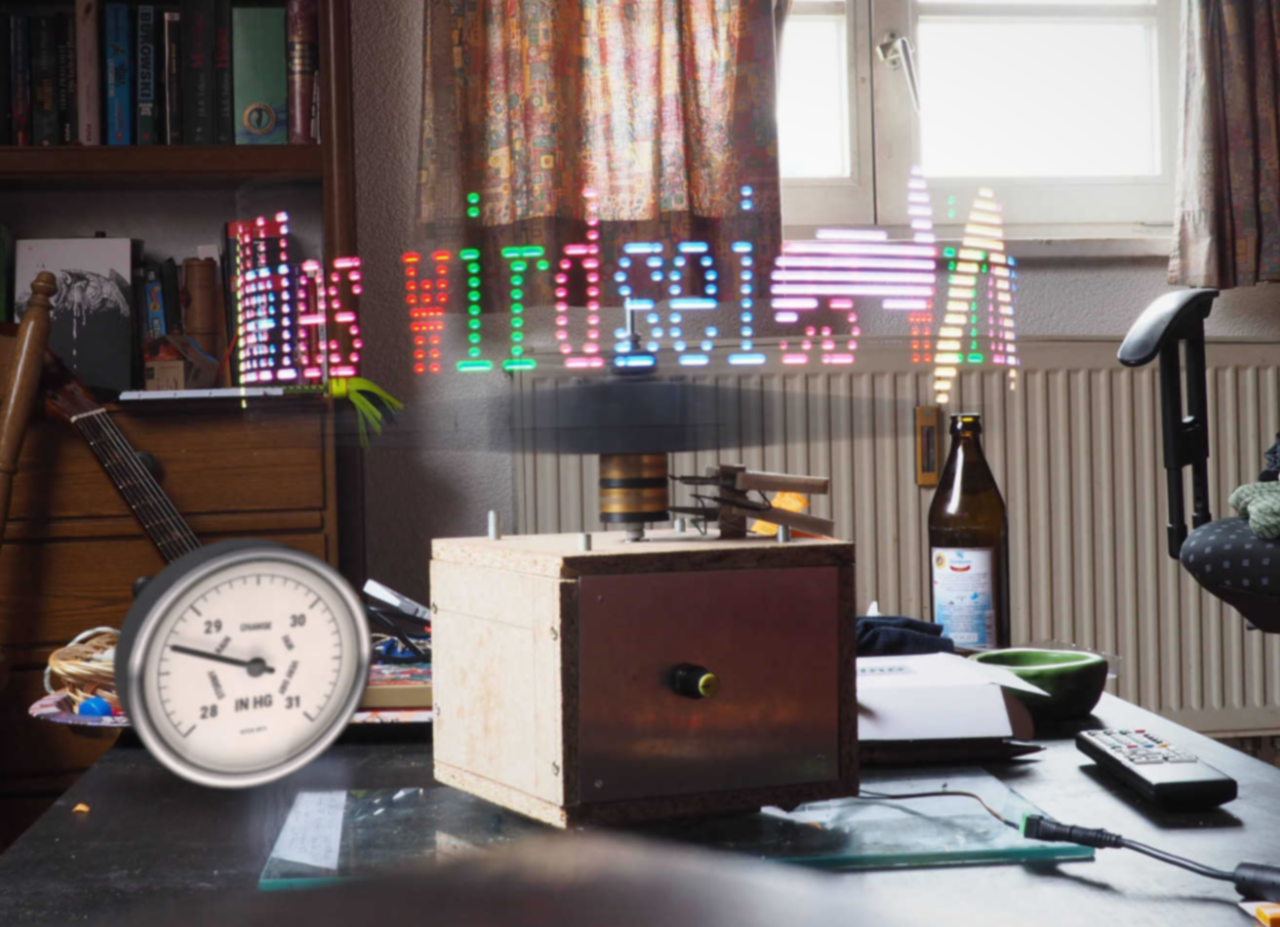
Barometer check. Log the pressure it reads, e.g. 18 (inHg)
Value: 28.7 (inHg)
